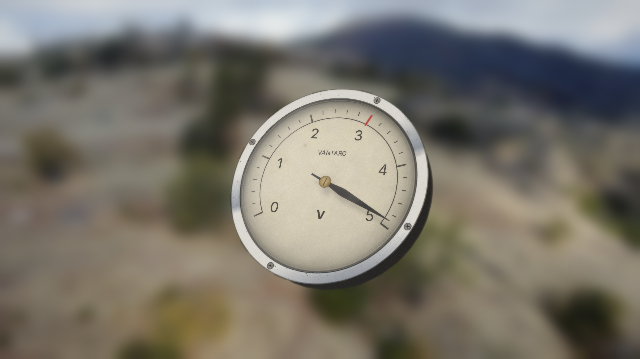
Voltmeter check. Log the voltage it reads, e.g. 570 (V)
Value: 4.9 (V)
